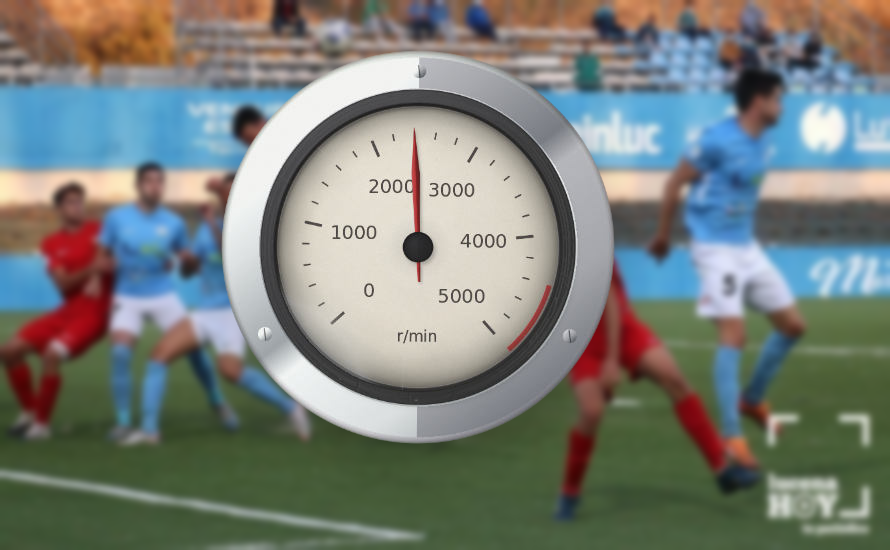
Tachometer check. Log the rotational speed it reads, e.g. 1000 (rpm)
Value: 2400 (rpm)
